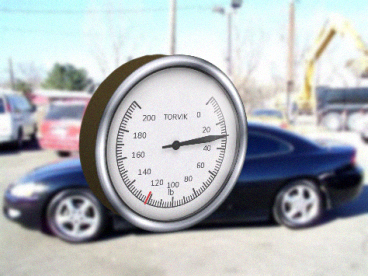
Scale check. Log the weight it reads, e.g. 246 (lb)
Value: 30 (lb)
